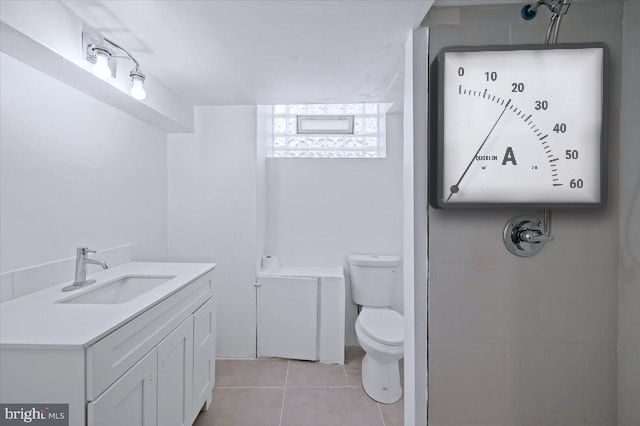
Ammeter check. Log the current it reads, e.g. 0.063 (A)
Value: 20 (A)
